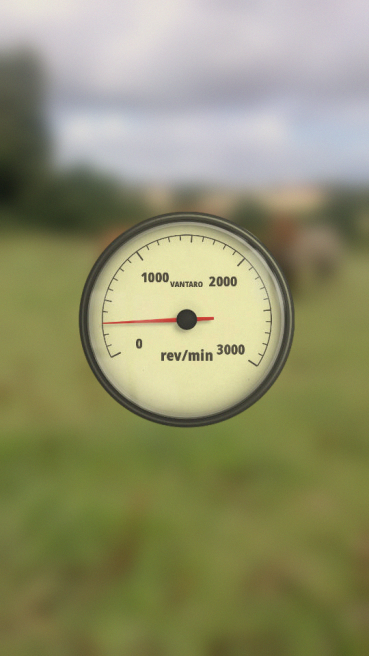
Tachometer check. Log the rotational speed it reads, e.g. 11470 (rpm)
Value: 300 (rpm)
